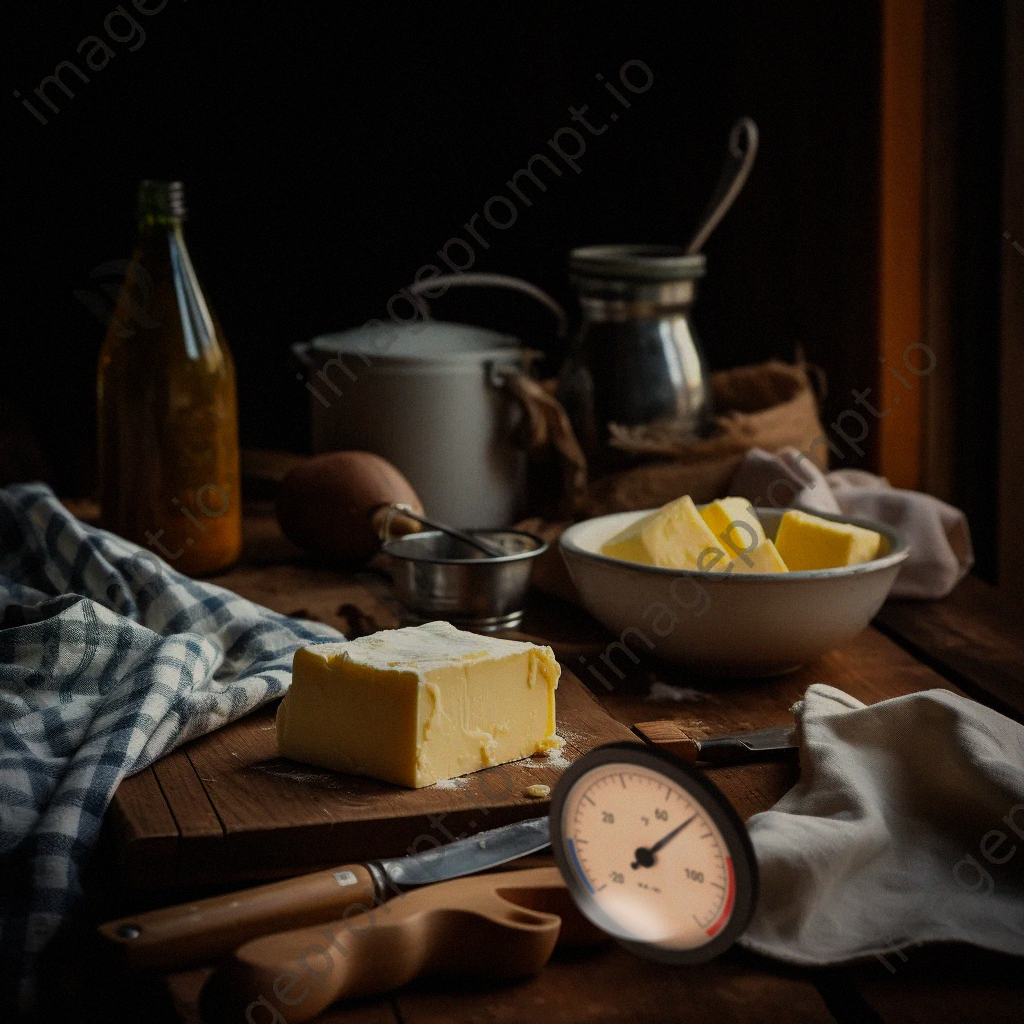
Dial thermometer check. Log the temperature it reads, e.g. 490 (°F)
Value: 72 (°F)
